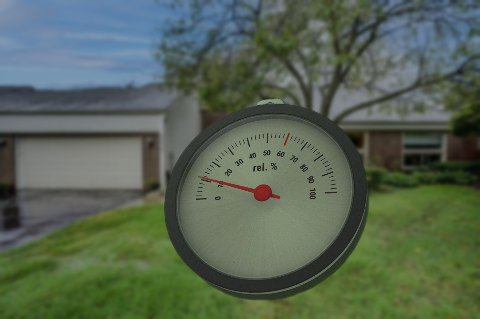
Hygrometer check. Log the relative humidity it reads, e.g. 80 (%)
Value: 10 (%)
